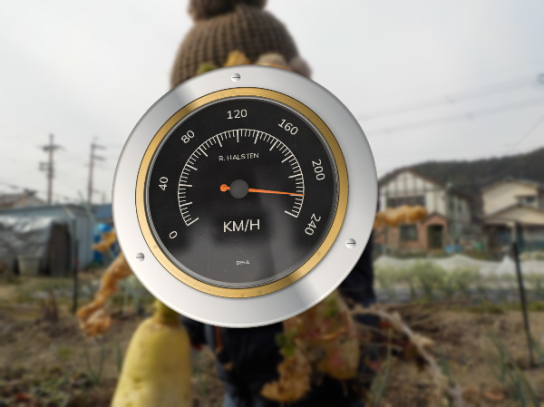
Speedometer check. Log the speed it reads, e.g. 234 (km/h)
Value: 220 (km/h)
